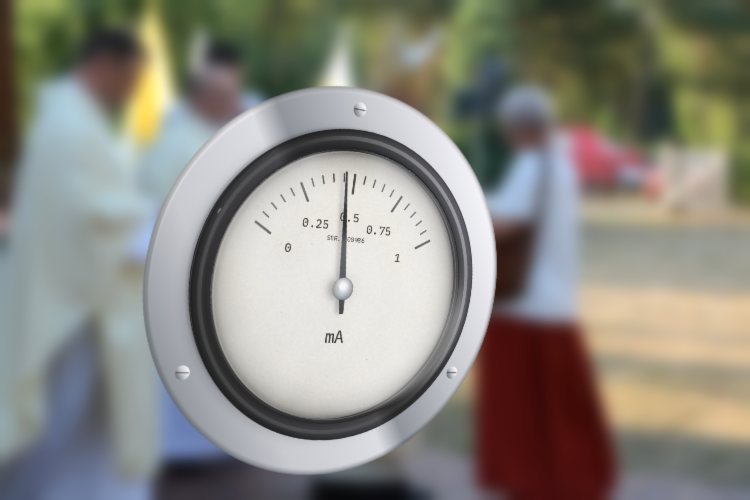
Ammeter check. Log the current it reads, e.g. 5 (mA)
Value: 0.45 (mA)
